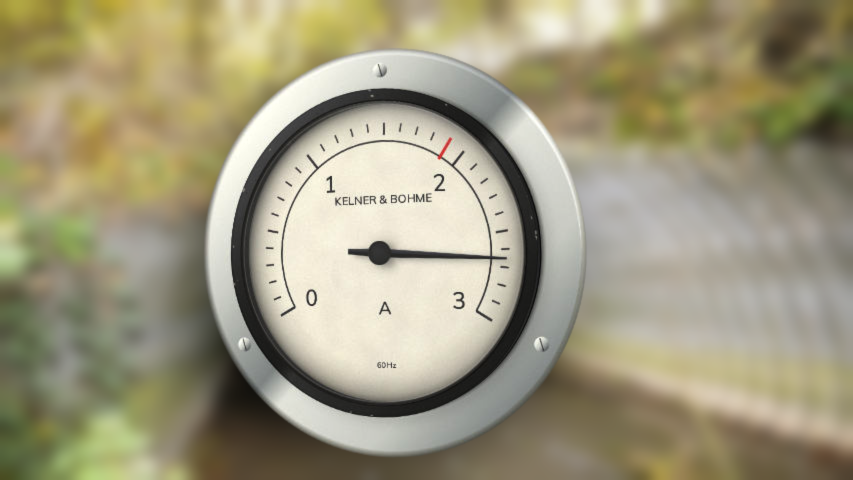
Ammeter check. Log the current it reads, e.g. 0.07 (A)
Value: 2.65 (A)
